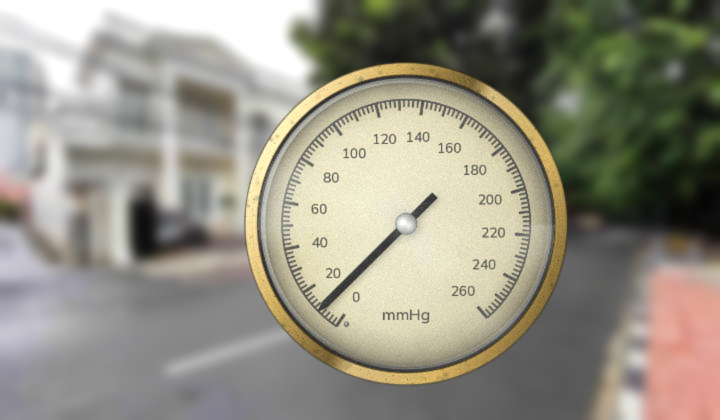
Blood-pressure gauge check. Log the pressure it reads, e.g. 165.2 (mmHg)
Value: 10 (mmHg)
